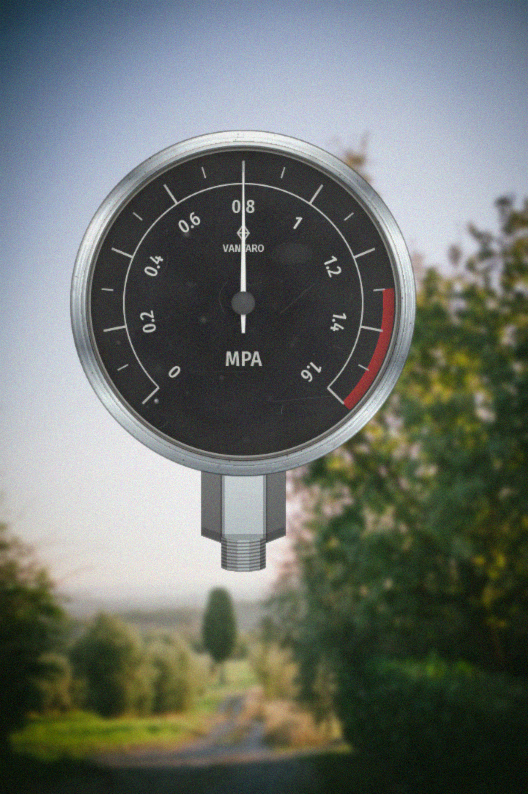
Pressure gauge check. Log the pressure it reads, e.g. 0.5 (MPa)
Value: 0.8 (MPa)
